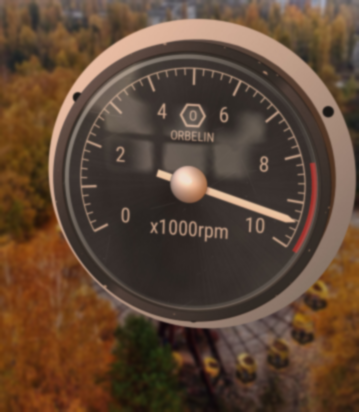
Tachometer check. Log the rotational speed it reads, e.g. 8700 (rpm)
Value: 9400 (rpm)
